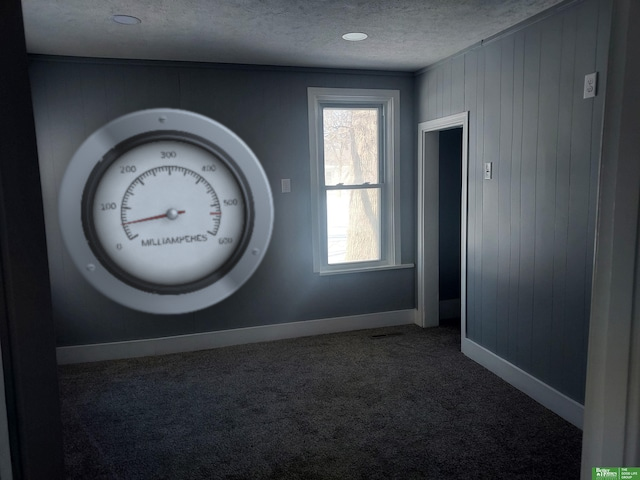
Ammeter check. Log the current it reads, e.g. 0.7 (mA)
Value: 50 (mA)
